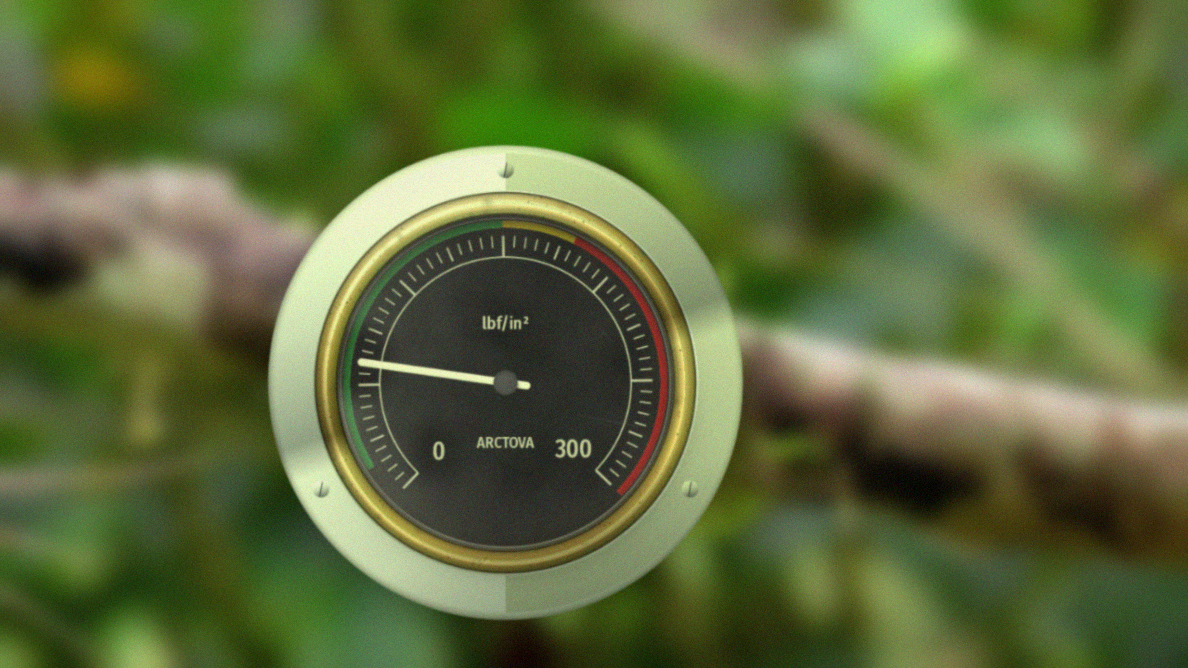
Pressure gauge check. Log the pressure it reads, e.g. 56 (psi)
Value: 60 (psi)
